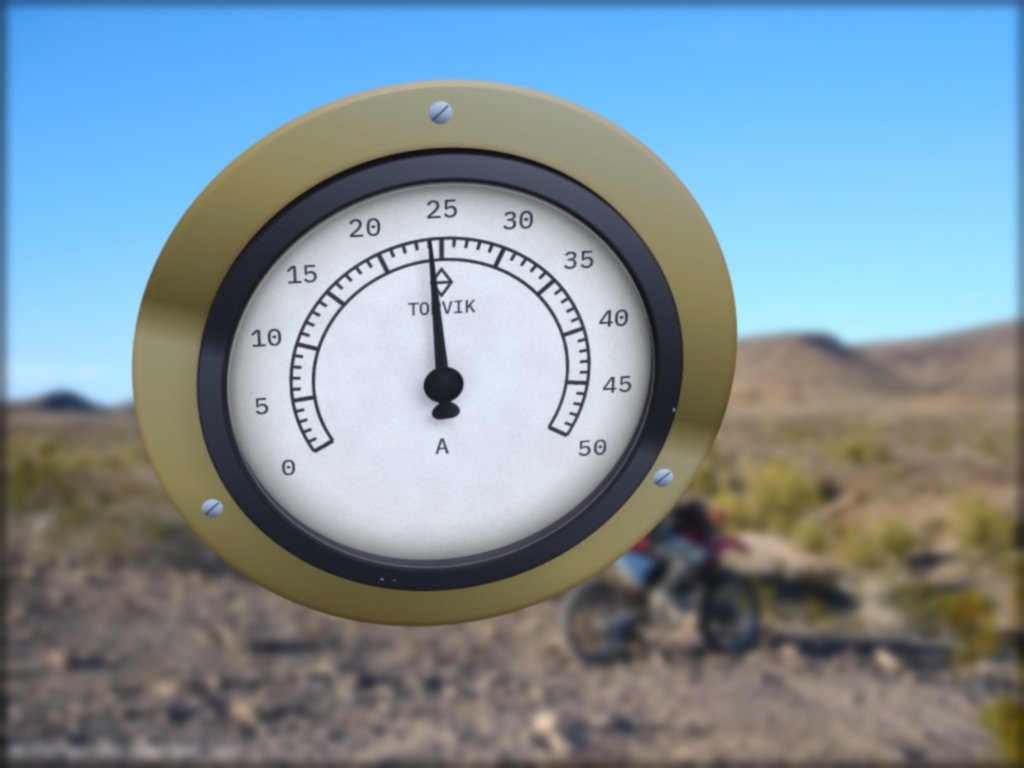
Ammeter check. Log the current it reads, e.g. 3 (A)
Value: 24 (A)
